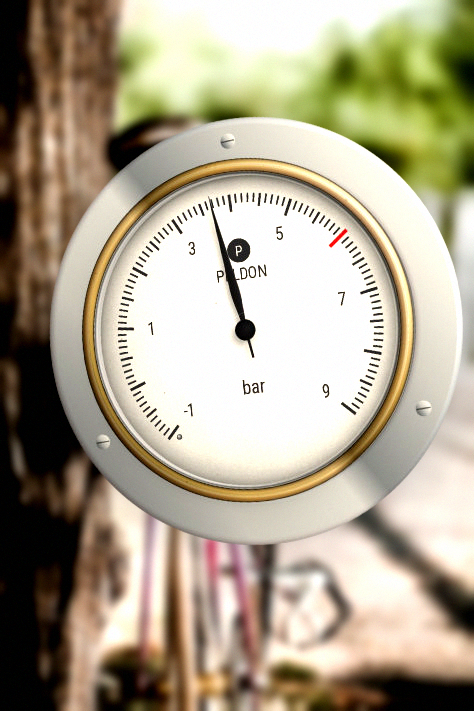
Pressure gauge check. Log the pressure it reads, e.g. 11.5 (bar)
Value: 3.7 (bar)
